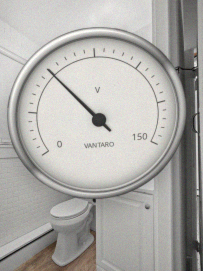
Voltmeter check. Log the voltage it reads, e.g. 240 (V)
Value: 50 (V)
